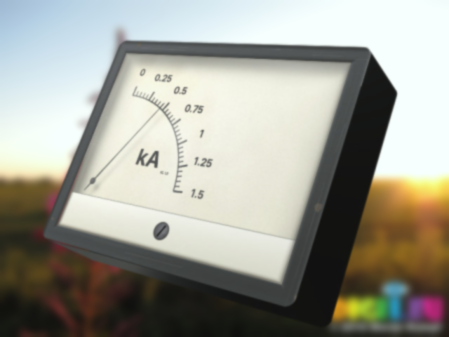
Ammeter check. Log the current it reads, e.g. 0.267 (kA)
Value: 0.5 (kA)
